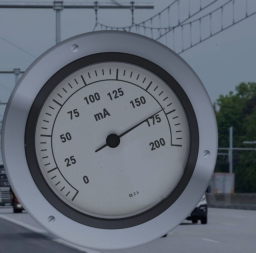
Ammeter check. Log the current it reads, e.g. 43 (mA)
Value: 170 (mA)
